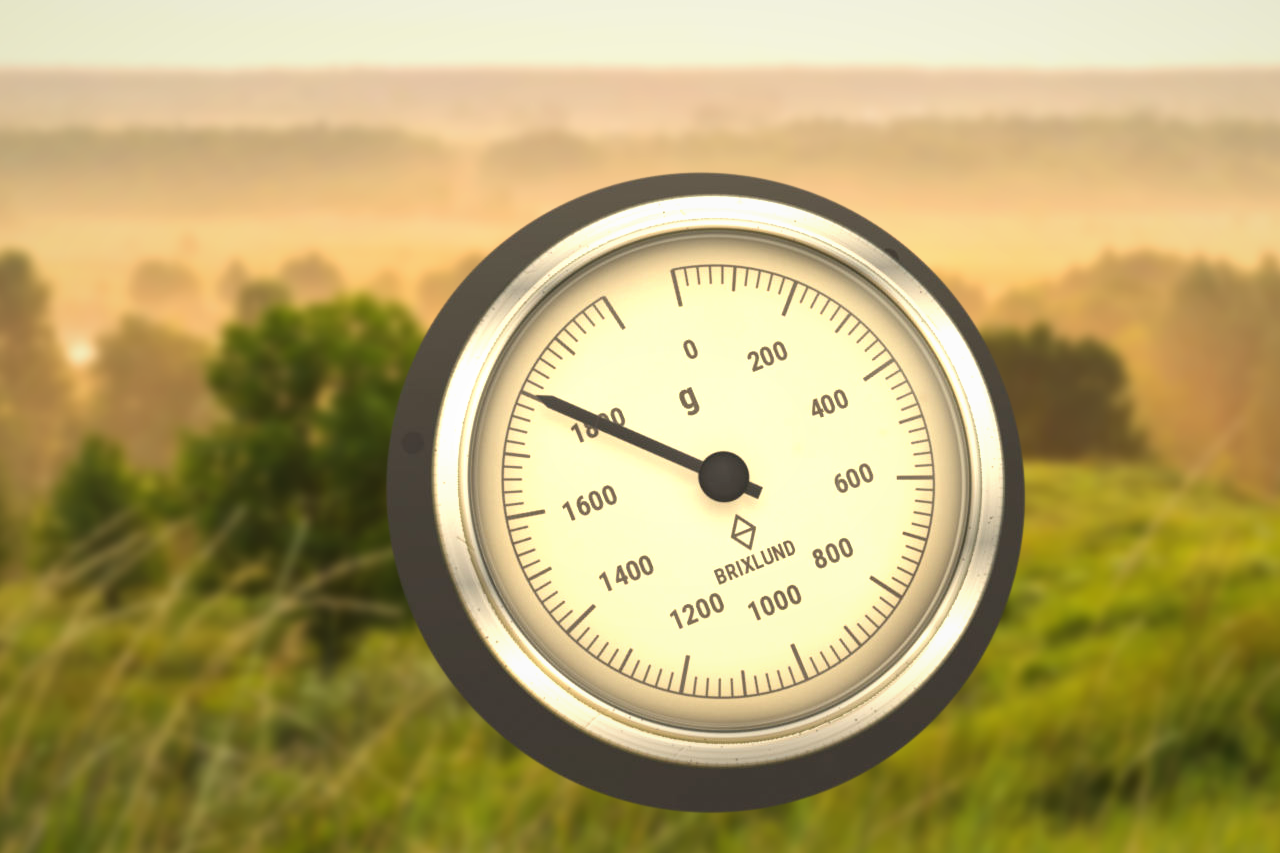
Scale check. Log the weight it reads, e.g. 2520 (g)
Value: 1800 (g)
